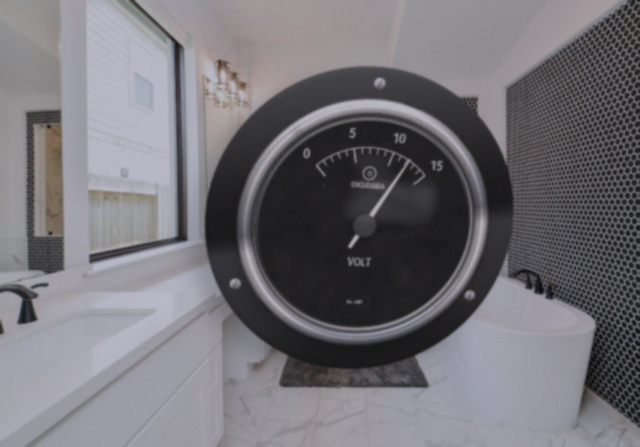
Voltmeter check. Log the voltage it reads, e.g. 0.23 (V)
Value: 12 (V)
